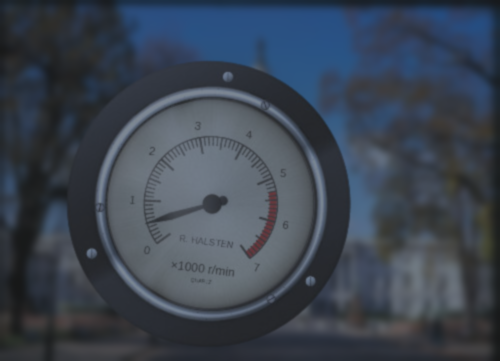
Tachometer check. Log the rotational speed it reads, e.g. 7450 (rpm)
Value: 500 (rpm)
